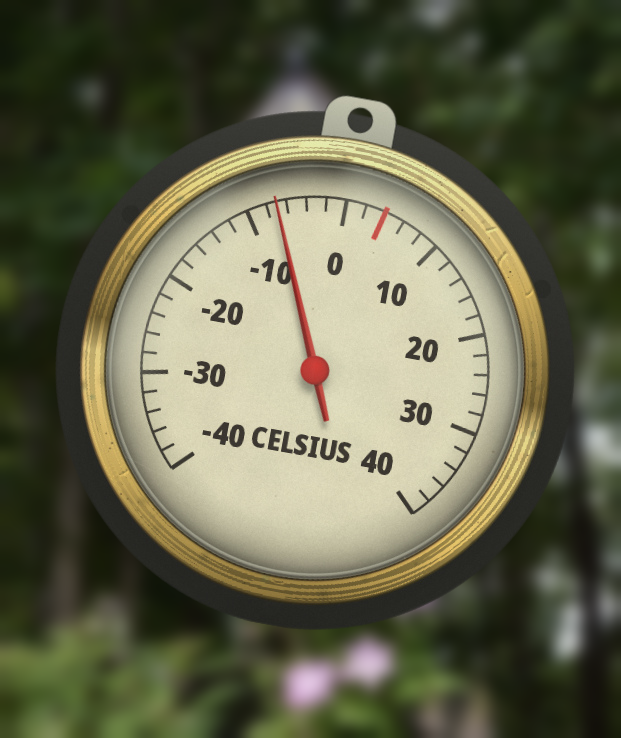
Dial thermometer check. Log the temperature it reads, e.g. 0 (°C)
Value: -7 (°C)
